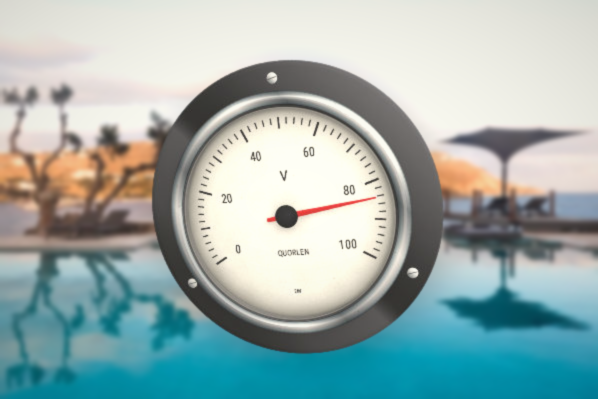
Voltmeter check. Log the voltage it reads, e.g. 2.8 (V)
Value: 84 (V)
